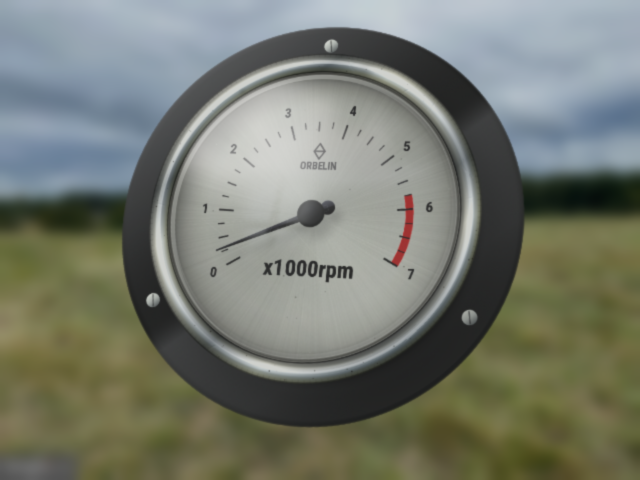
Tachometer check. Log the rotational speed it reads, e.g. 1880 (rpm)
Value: 250 (rpm)
